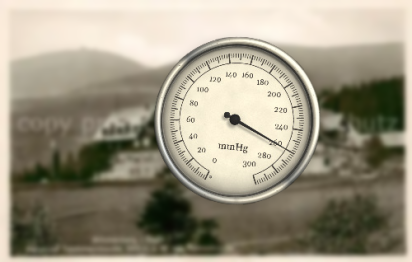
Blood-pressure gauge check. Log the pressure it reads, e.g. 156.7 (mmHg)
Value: 260 (mmHg)
